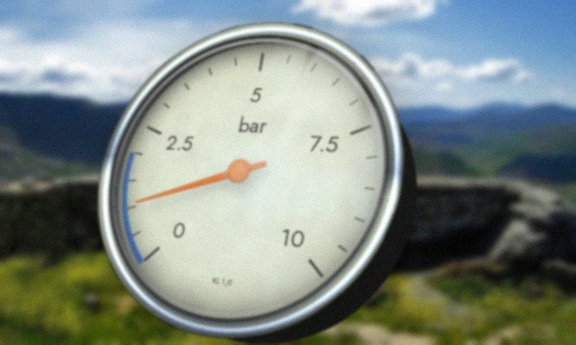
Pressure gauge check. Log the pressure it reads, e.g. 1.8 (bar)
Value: 1 (bar)
